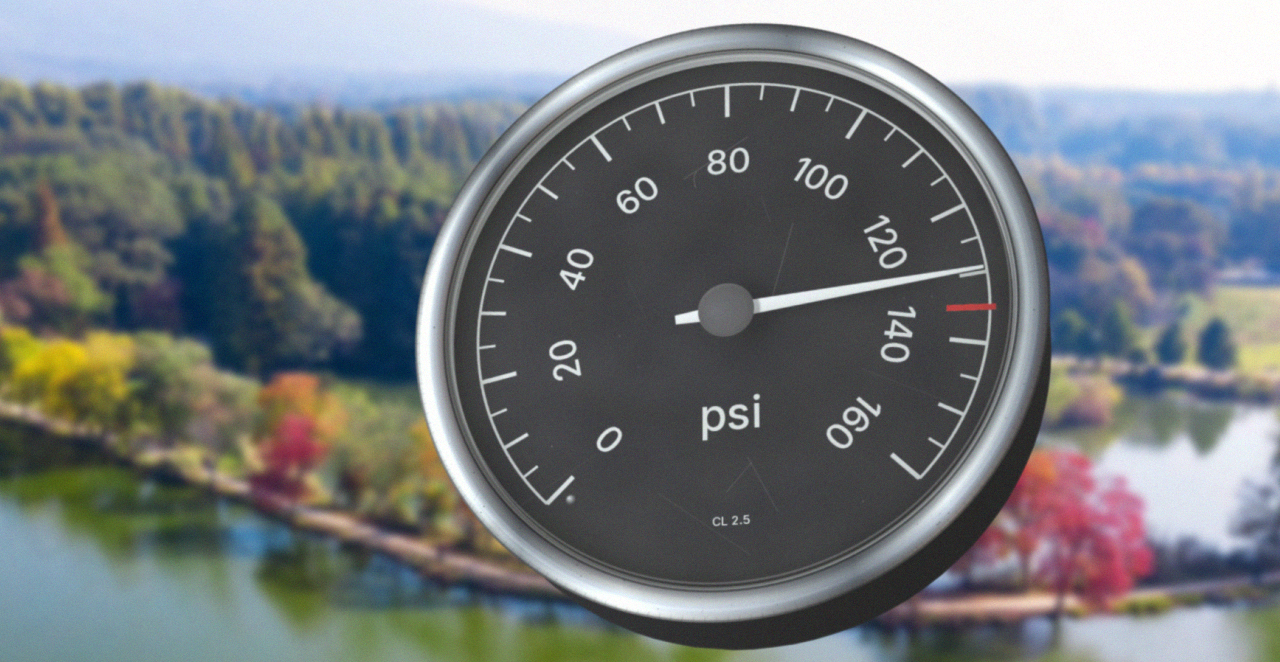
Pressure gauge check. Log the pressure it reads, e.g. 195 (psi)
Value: 130 (psi)
